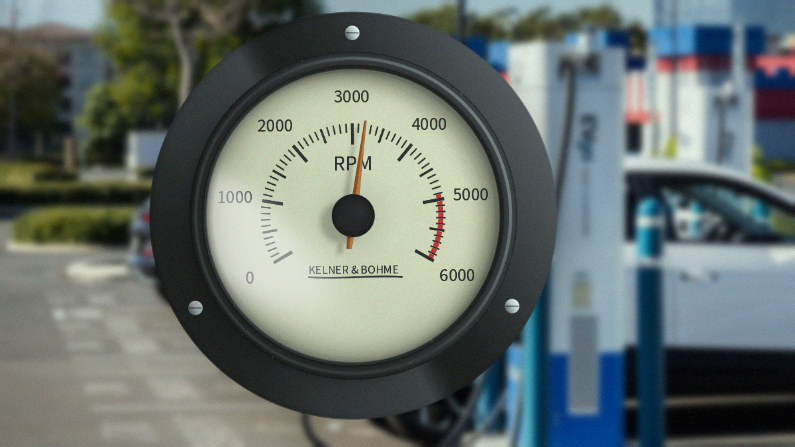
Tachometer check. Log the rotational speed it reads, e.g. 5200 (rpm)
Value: 3200 (rpm)
